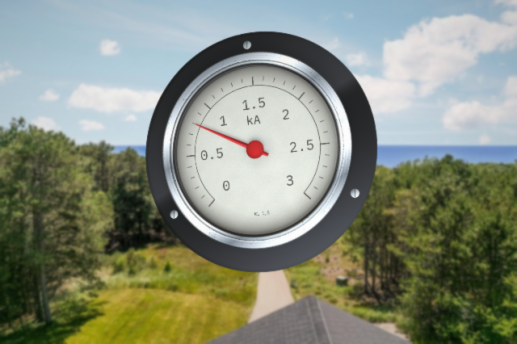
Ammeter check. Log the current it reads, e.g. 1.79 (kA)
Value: 0.8 (kA)
